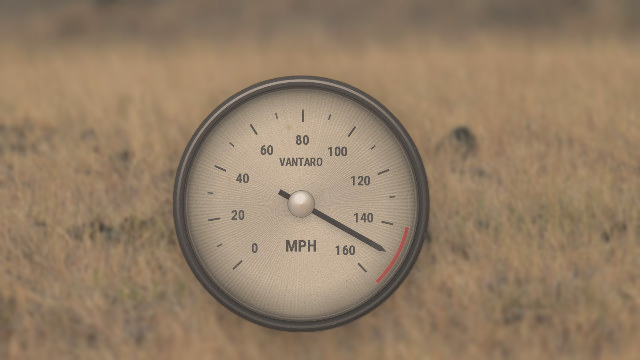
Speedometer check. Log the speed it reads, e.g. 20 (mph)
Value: 150 (mph)
